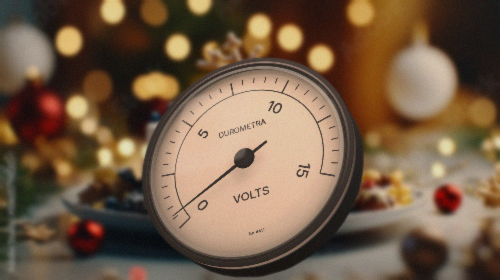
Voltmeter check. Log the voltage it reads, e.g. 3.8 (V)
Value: 0.5 (V)
